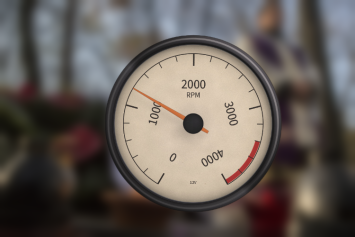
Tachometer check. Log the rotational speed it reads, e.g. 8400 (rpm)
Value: 1200 (rpm)
